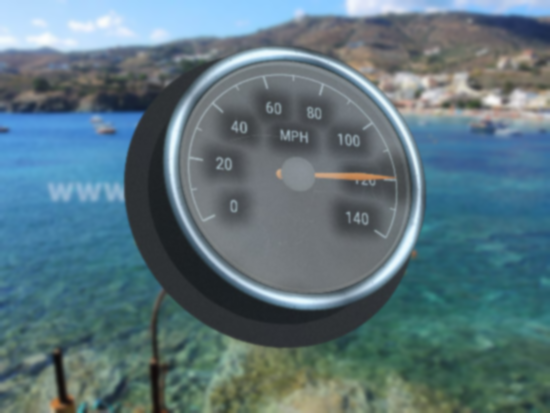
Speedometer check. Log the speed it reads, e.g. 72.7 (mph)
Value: 120 (mph)
